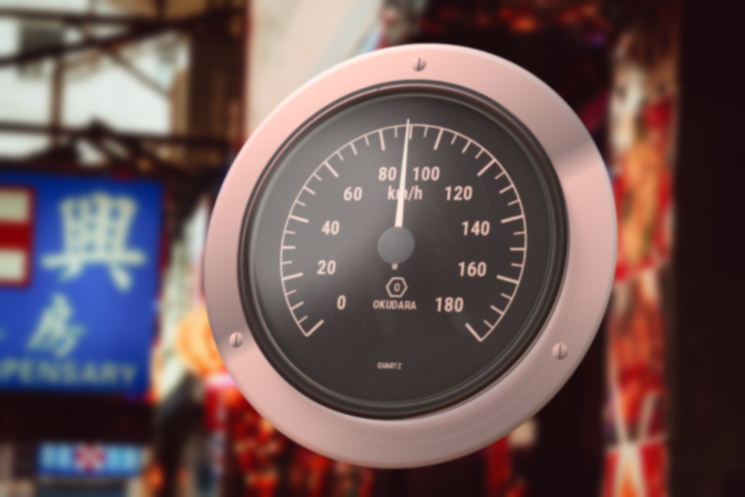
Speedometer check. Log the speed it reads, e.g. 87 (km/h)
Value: 90 (km/h)
